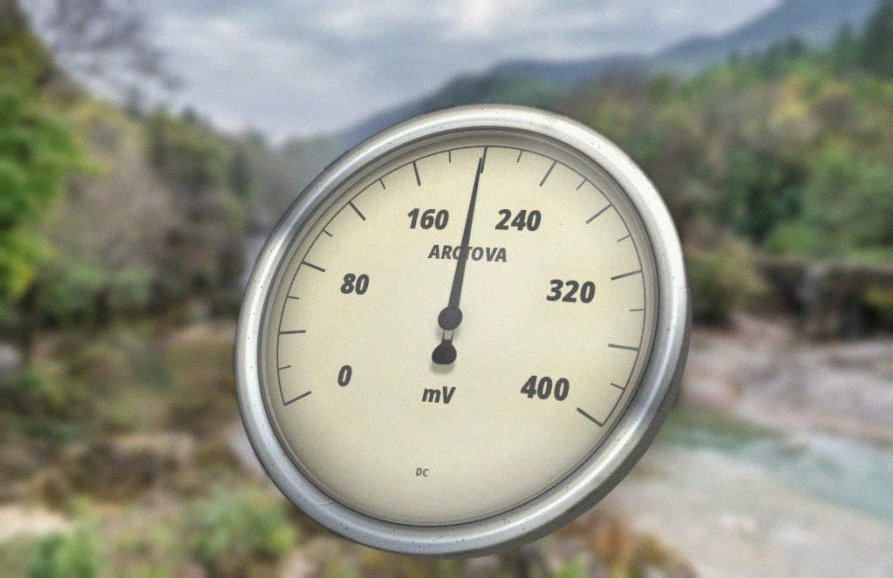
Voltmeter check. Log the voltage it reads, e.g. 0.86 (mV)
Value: 200 (mV)
